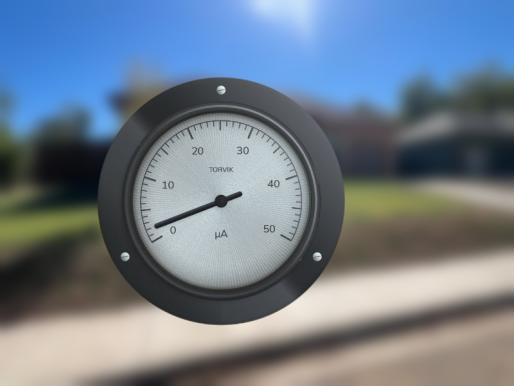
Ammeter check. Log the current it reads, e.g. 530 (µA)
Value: 2 (µA)
